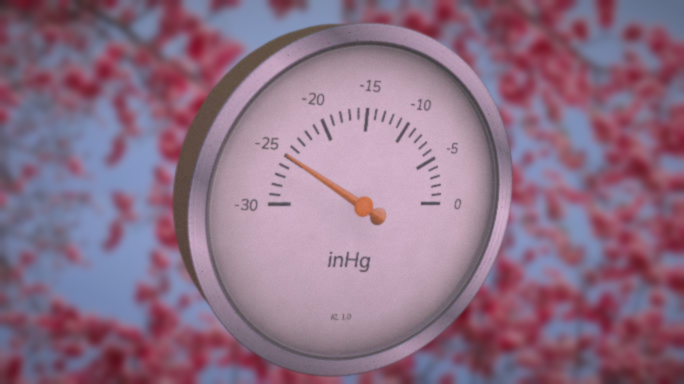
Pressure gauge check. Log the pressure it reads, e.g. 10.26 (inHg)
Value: -25 (inHg)
